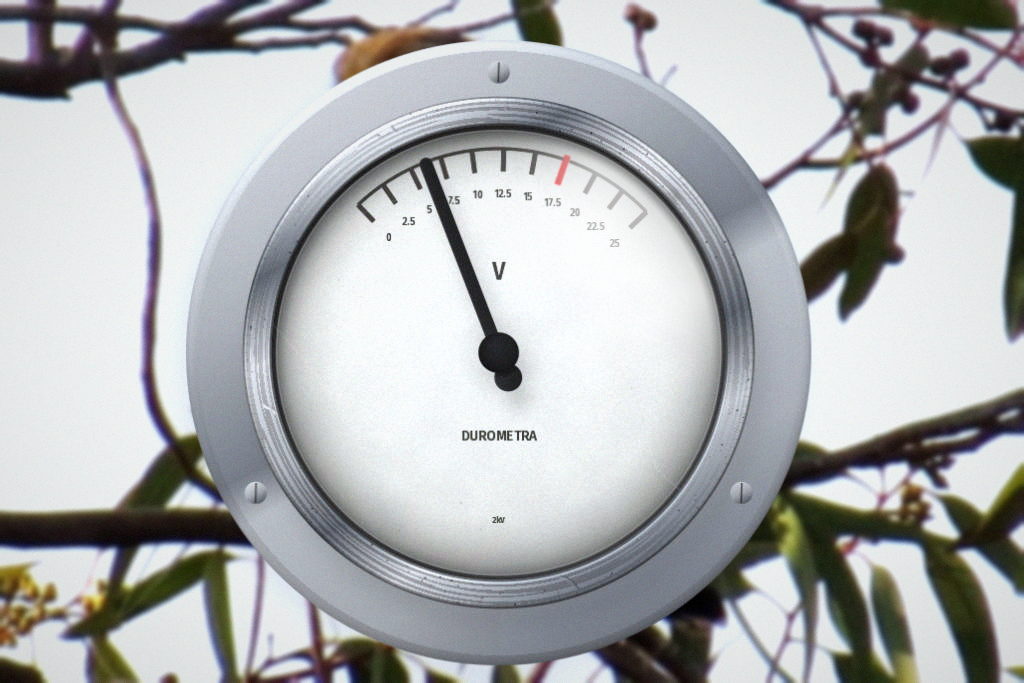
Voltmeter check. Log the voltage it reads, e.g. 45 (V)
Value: 6.25 (V)
